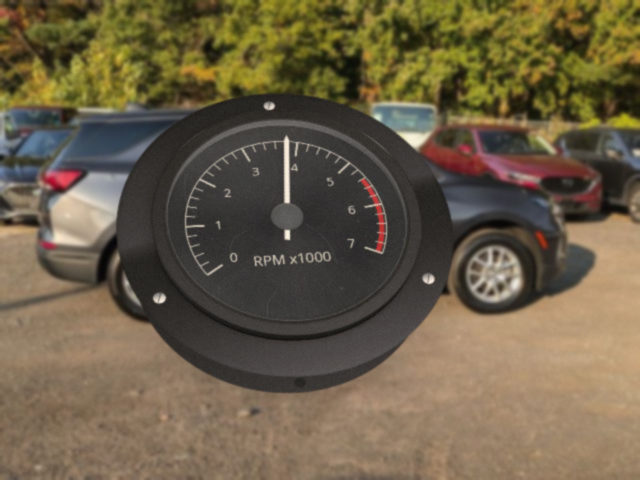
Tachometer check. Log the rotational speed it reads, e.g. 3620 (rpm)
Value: 3800 (rpm)
